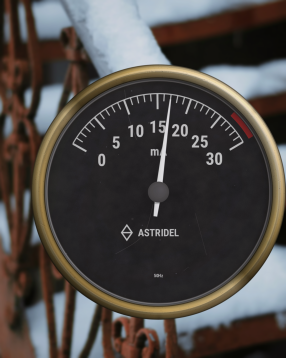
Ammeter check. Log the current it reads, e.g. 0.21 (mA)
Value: 17 (mA)
